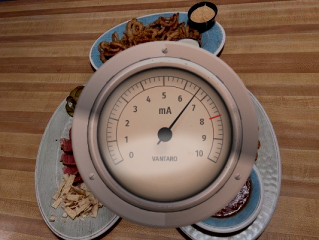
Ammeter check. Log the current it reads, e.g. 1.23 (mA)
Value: 6.6 (mA)
